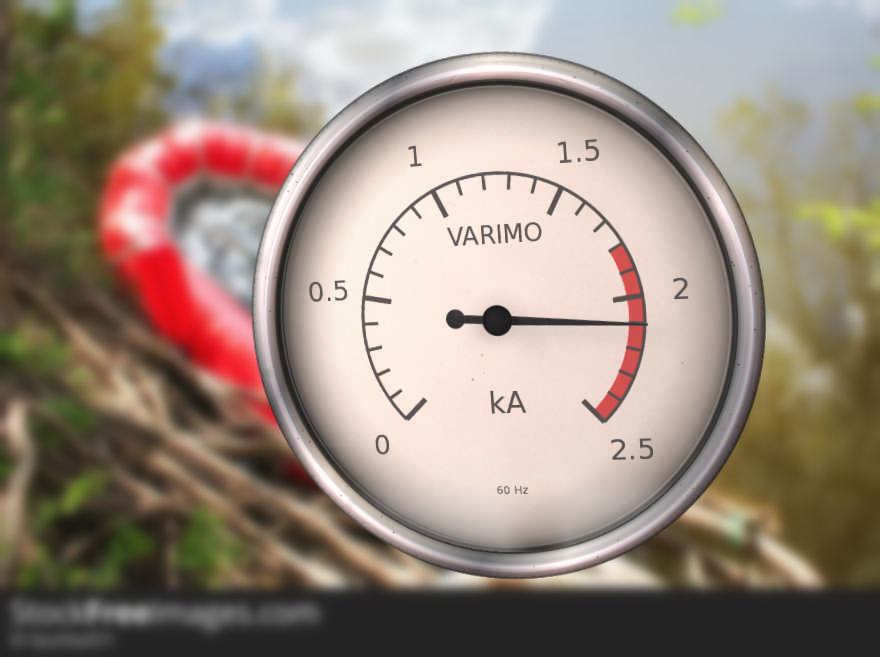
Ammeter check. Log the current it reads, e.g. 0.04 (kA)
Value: 2.1 (kA)
